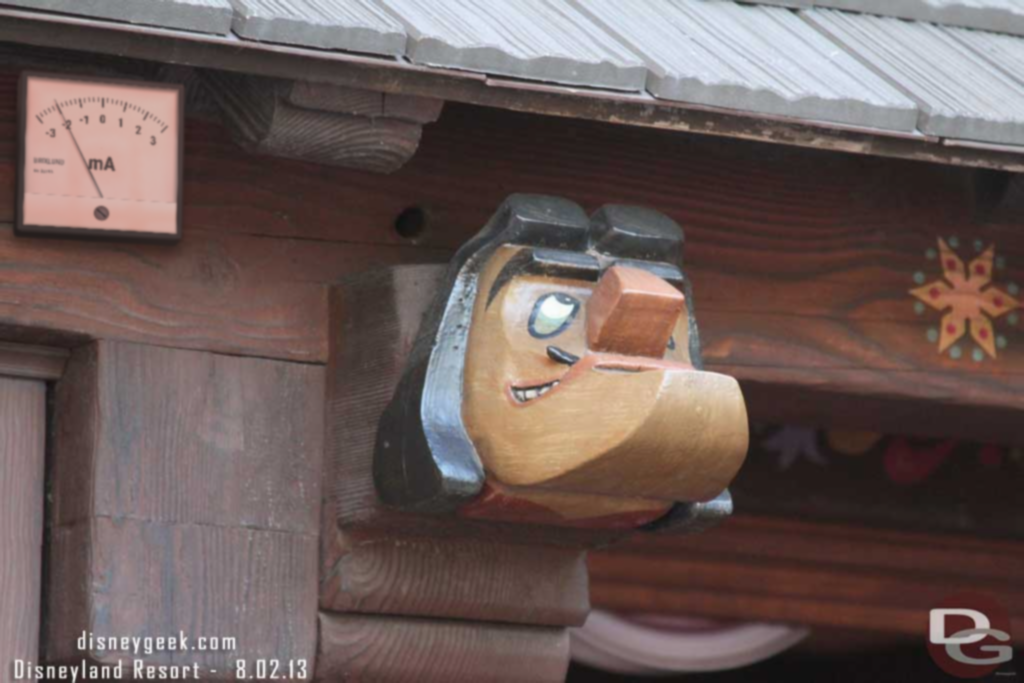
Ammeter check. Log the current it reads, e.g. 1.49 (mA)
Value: -2 (mA)
